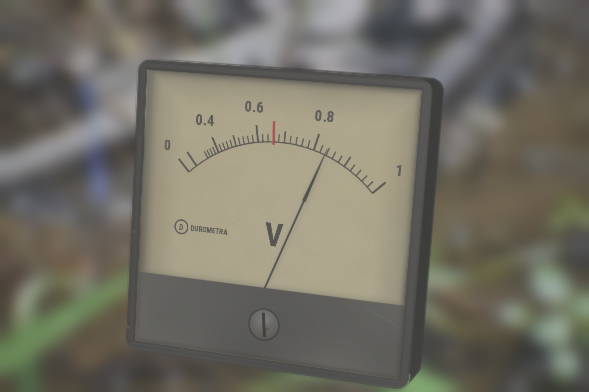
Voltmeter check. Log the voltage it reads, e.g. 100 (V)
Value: 0.84 (V)
